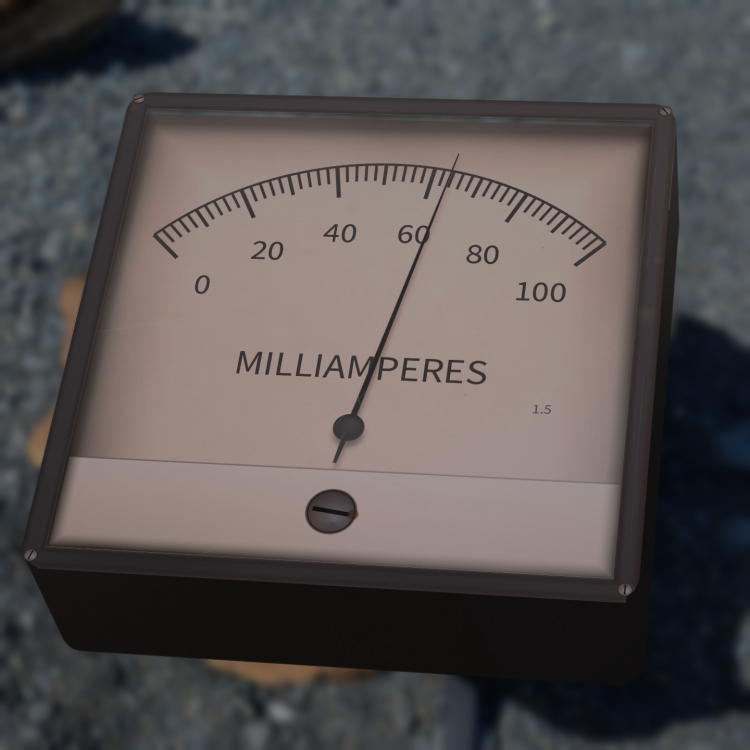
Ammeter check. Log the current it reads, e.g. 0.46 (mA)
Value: 64 (mA)
